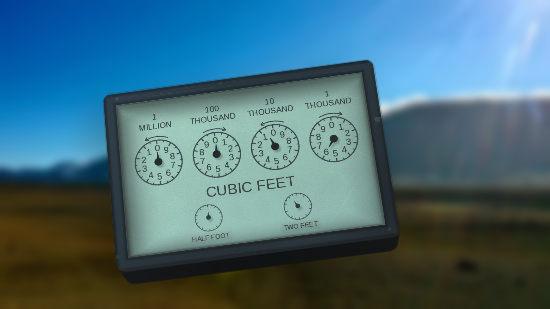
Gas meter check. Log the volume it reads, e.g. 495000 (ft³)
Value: 600 (ft³)
